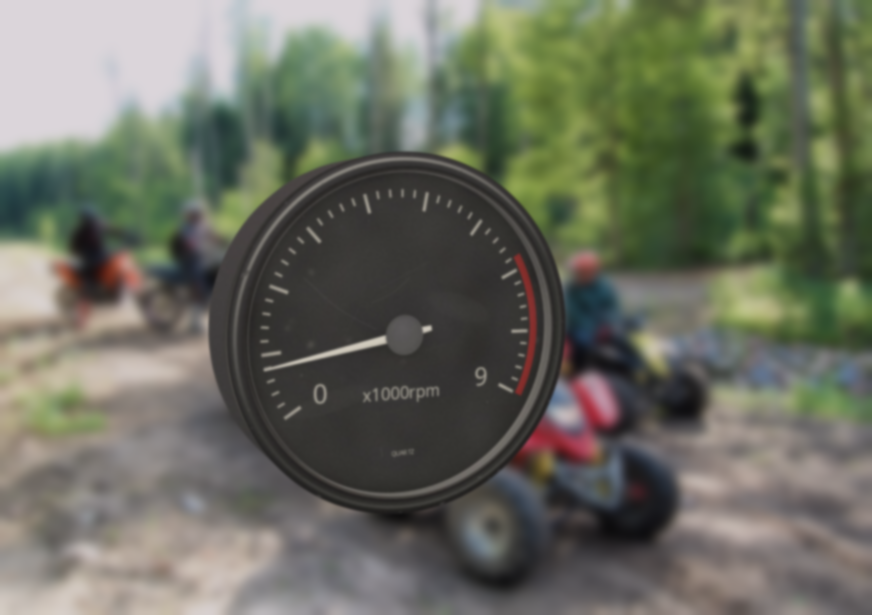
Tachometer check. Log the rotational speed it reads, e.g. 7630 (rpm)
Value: 800 (rpm)
